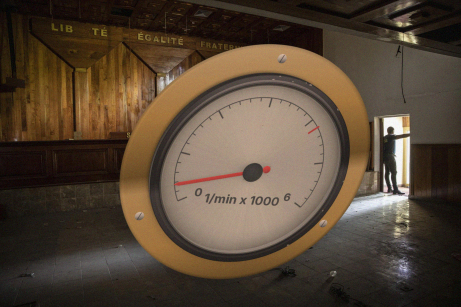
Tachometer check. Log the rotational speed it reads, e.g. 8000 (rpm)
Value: 400 (rpm)
